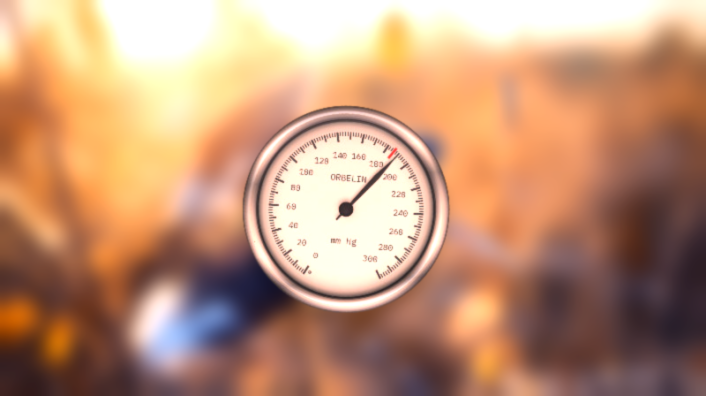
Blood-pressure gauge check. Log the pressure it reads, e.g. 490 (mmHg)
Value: 190 (mmHg)
